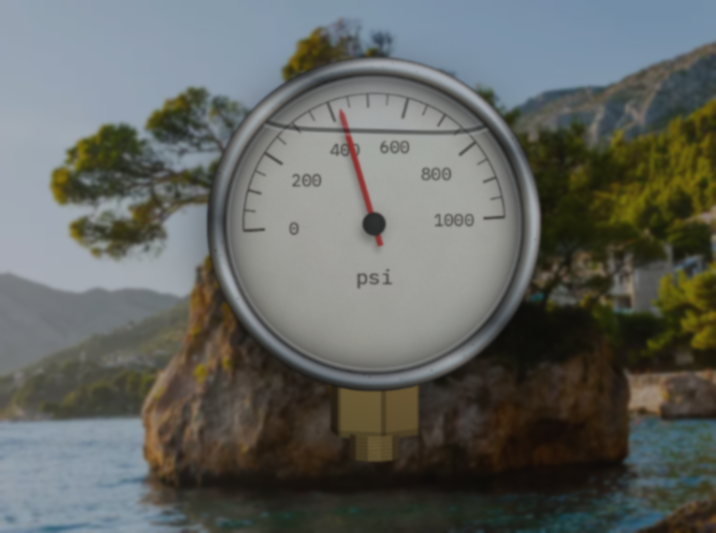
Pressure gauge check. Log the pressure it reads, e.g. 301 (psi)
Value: 425 (psi)
